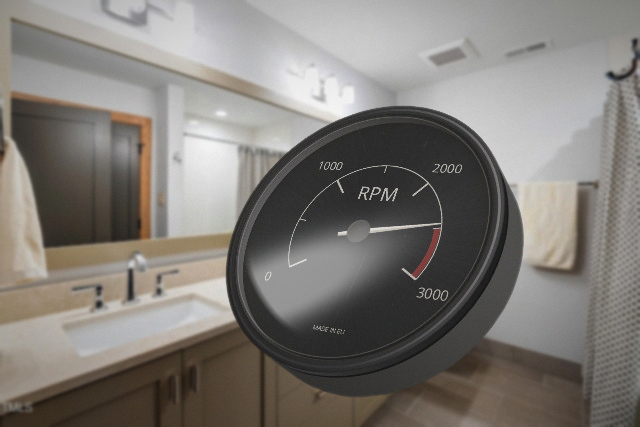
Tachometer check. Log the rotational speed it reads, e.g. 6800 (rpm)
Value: 2500 (rpm)
